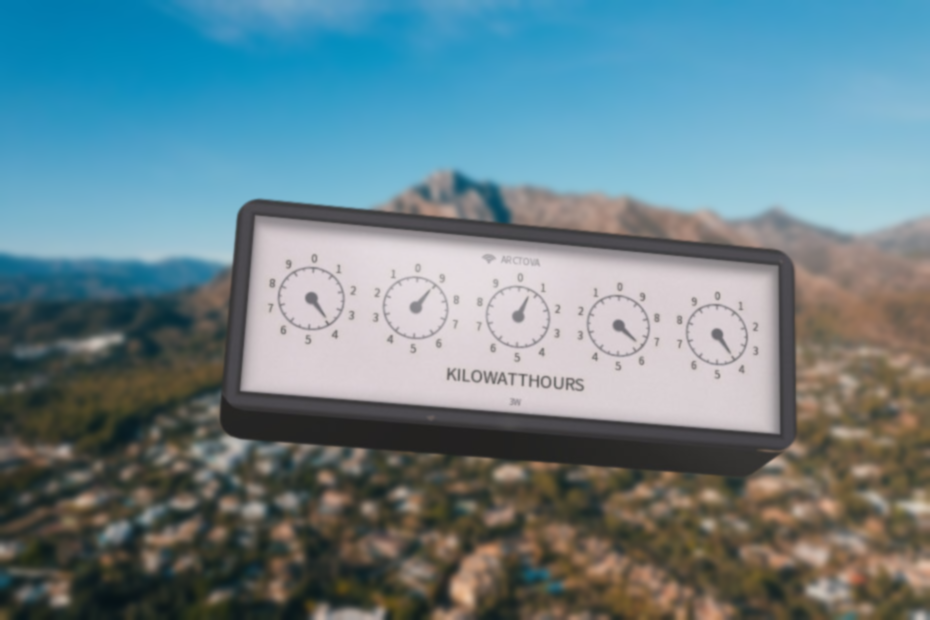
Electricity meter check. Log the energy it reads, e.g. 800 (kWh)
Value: 39064 (kWh)
